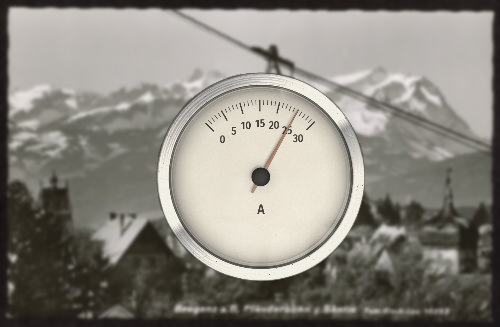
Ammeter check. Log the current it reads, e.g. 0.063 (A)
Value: 25 (A)
